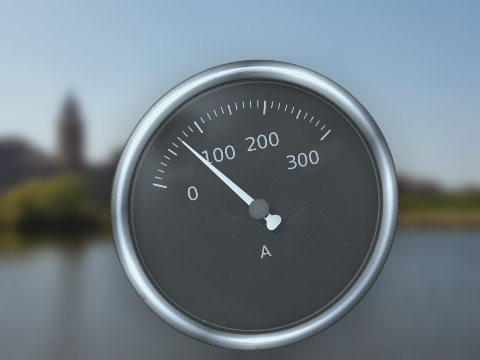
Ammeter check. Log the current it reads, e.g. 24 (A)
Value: 70 (A)
